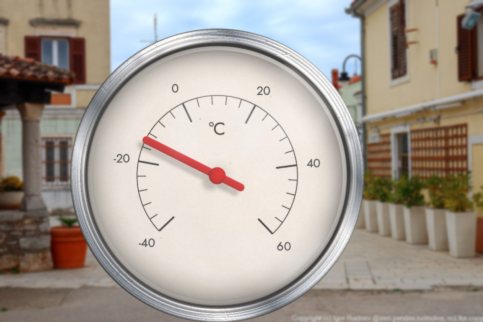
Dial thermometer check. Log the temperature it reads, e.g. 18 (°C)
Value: -14 (°C)
